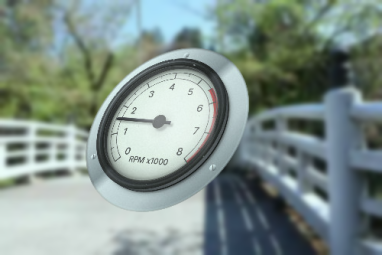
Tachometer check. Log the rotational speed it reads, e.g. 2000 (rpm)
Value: 1500 (rpm)
